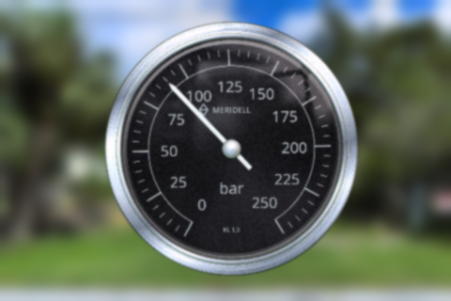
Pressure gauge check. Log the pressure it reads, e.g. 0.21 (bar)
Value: 90 (bar)
